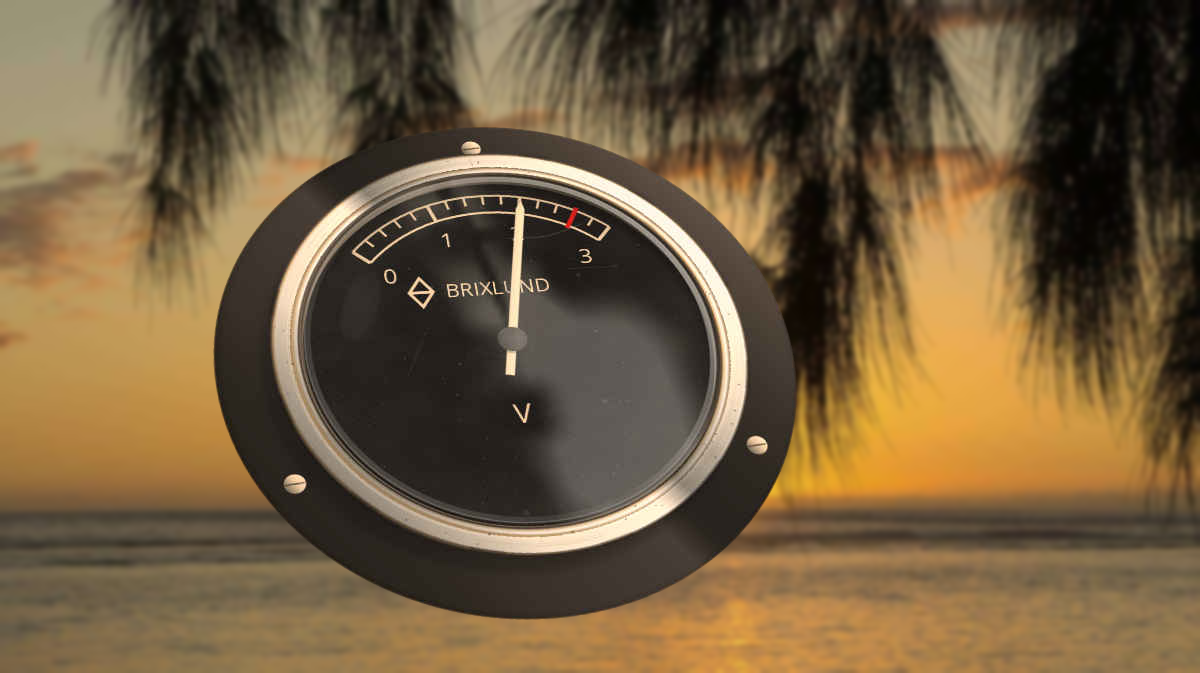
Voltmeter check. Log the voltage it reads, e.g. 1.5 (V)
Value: 2 (V)
